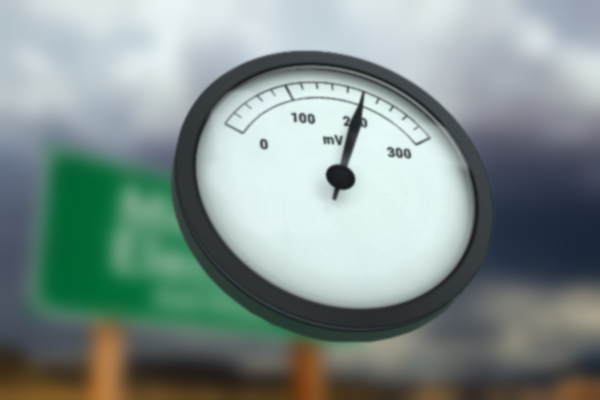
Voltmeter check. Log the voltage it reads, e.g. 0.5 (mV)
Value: 200 (mV)
